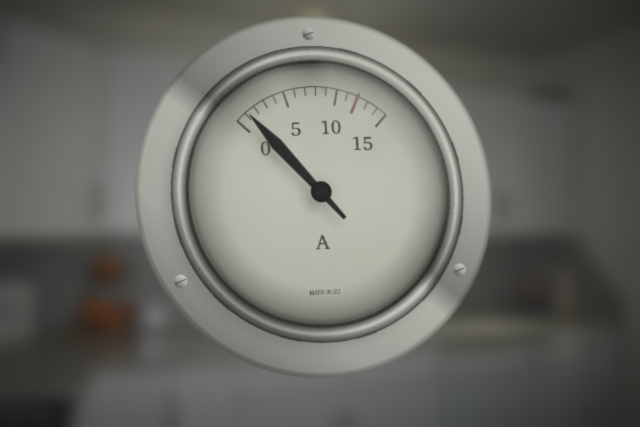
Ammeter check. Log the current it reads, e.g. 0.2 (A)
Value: 1 (A)
